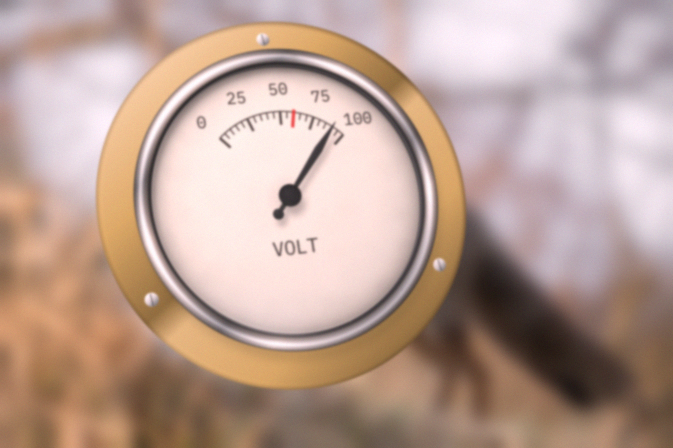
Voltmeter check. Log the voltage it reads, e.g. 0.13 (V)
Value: 90 (V)
